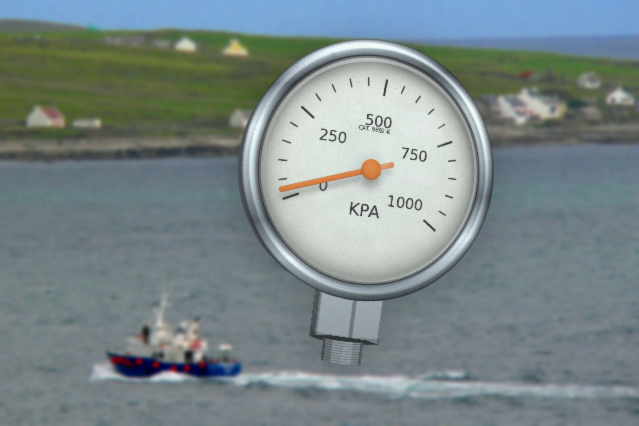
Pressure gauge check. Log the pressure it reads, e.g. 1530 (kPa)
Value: 25 (kPa)
